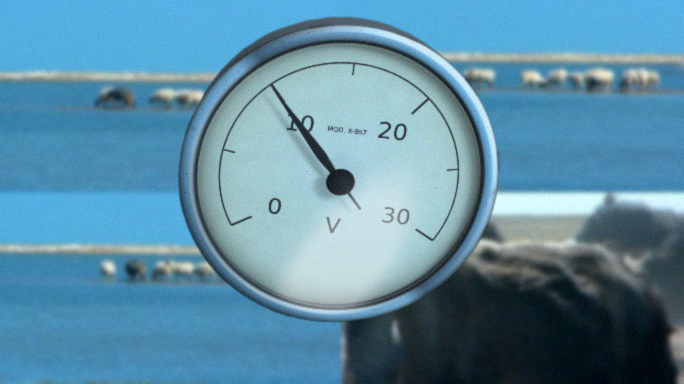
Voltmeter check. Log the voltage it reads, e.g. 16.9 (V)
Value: 10 (V)
